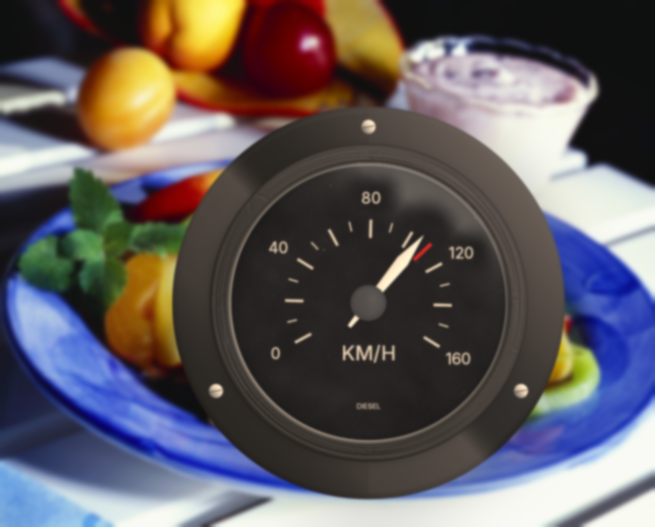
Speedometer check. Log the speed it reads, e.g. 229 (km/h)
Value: 105 (km/h)
